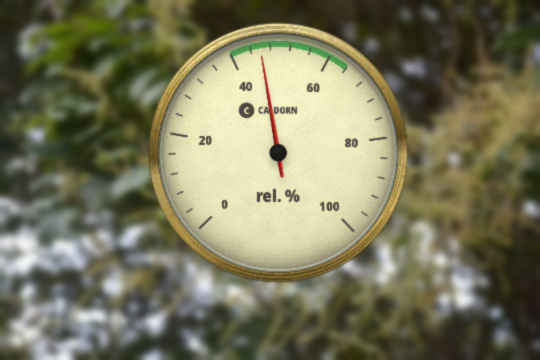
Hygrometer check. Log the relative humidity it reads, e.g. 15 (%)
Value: 46 (%)
